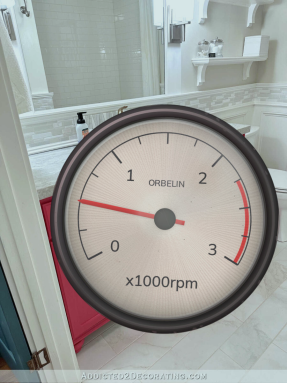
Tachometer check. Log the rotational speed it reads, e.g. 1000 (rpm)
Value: 500 (rpm)
